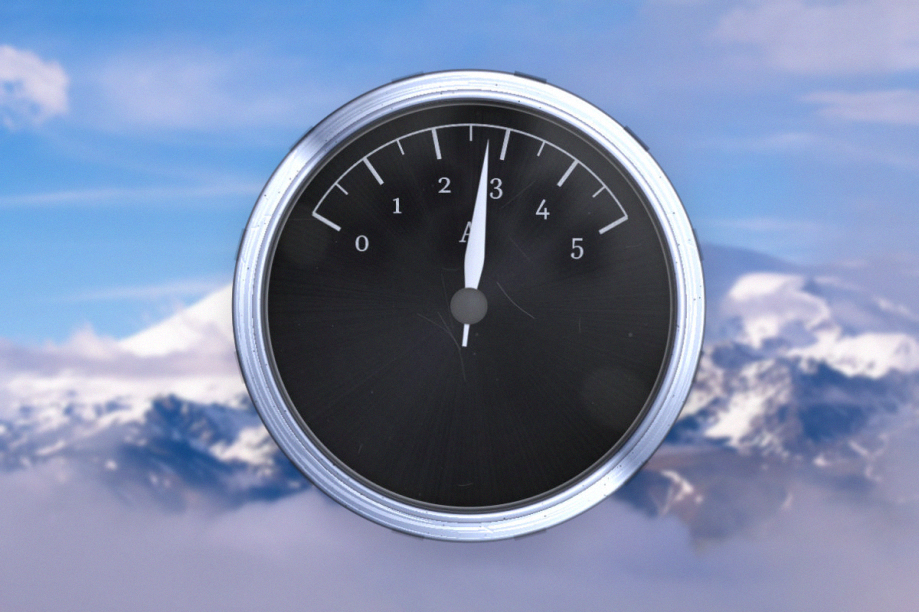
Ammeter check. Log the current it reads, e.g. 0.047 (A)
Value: 2.75 (A)
